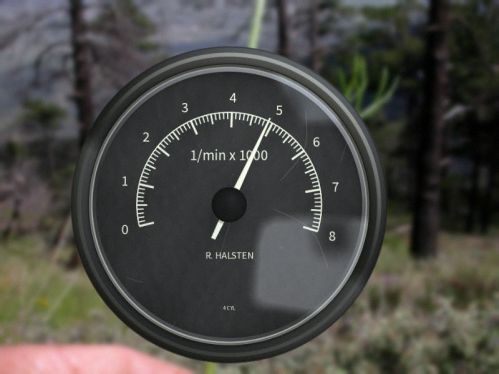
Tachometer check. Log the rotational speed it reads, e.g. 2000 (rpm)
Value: 4900 (rpm)
